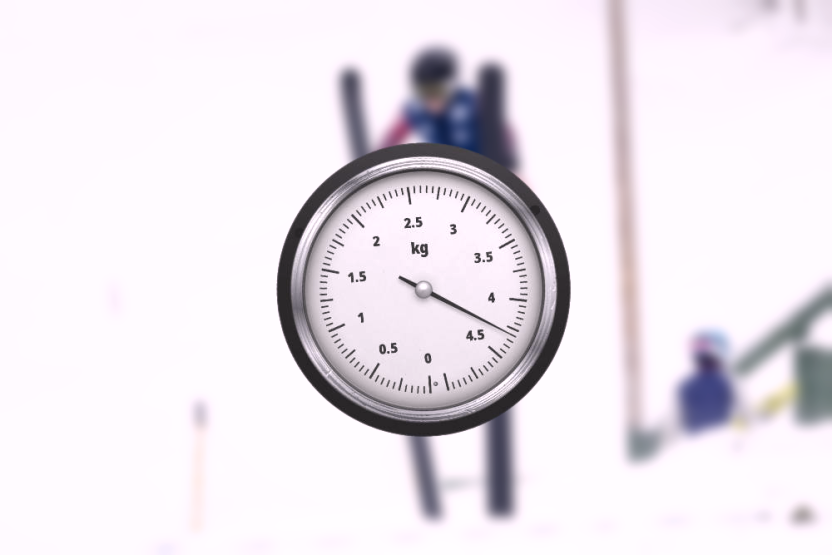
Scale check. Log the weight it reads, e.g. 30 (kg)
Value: 4.3 (kg)
